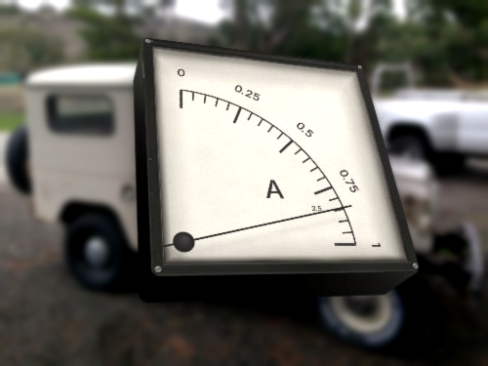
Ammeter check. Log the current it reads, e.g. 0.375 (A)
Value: 0.85 (A)
